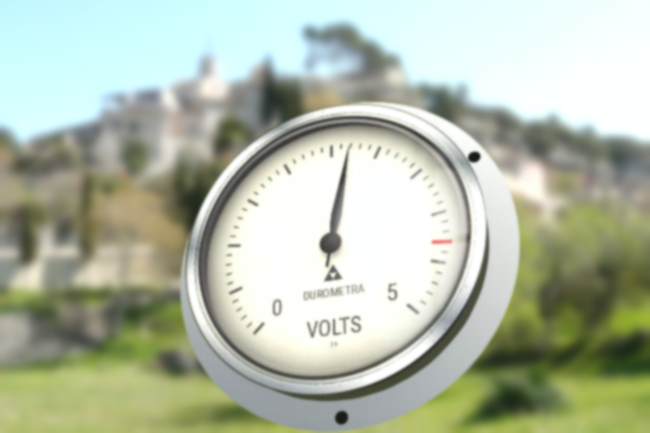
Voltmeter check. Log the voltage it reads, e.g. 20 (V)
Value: 2.7 (V)
